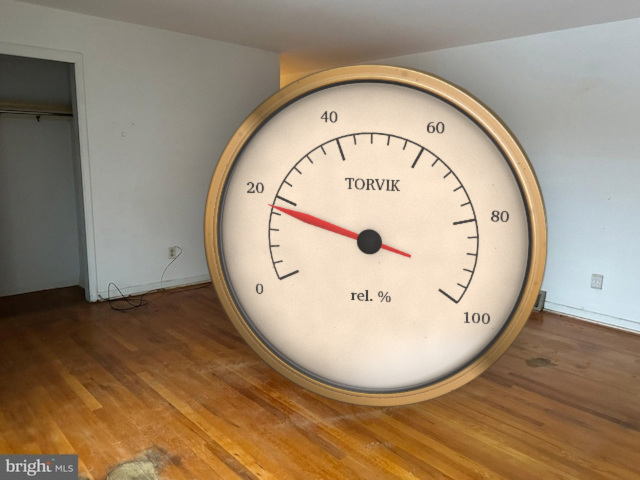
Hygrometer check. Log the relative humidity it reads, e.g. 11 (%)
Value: 18 (%)
